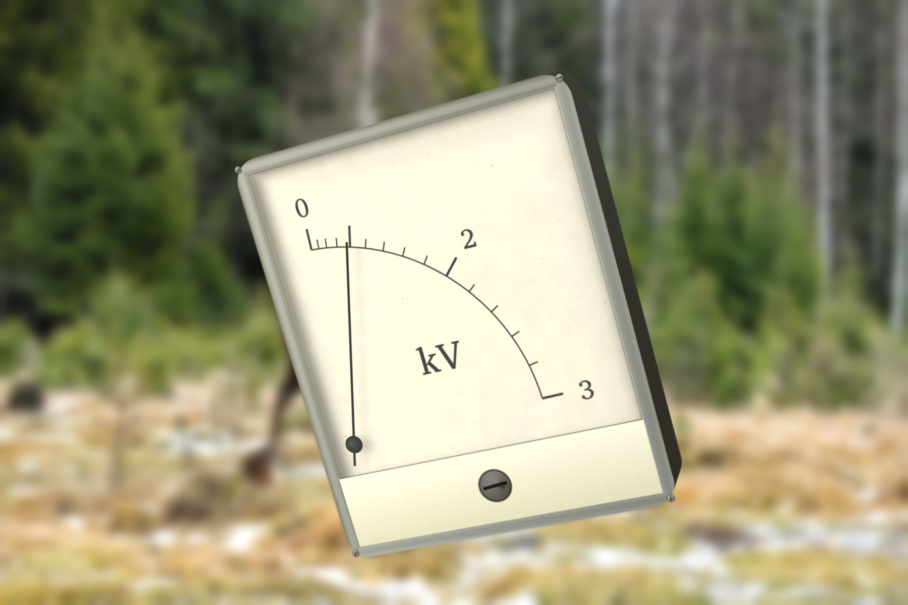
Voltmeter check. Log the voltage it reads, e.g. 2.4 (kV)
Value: 1 (kV)
